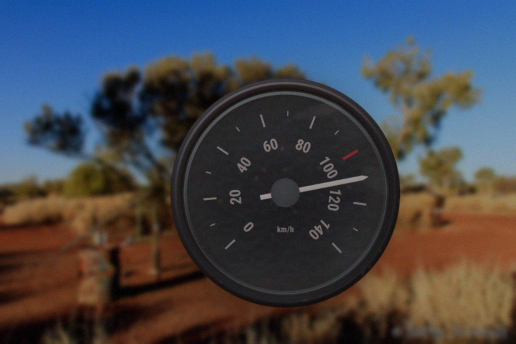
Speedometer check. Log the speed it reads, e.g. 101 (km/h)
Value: 110 (km/h)
